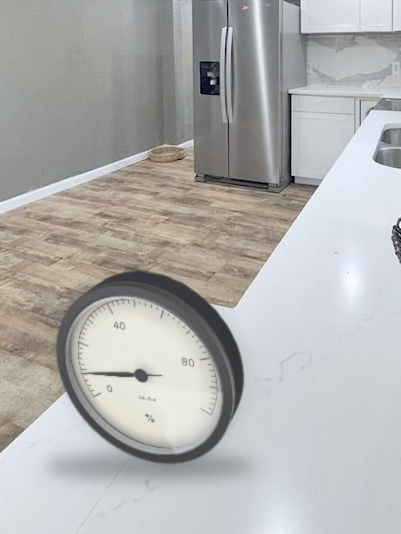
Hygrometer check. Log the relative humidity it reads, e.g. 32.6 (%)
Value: 10 (%)
